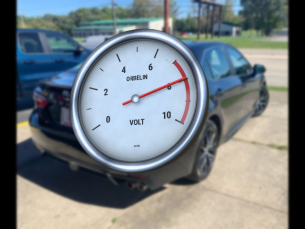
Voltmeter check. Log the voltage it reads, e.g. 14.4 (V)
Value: 8 (V)
